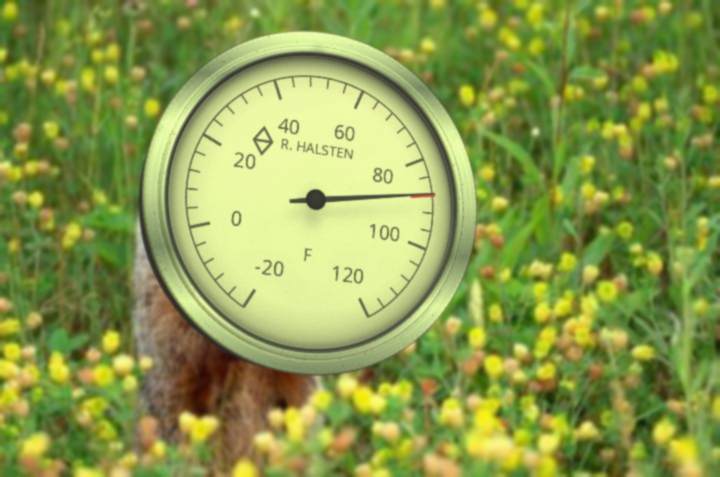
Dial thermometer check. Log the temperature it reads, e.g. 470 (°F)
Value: 88 (°F)
